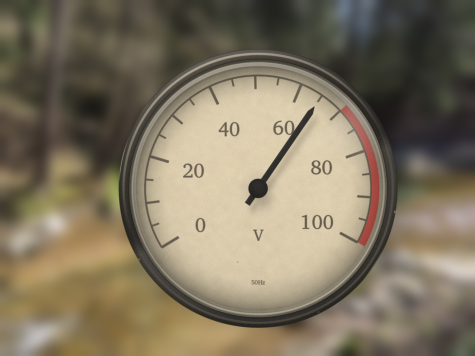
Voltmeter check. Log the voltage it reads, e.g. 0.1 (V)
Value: 65 (V)
